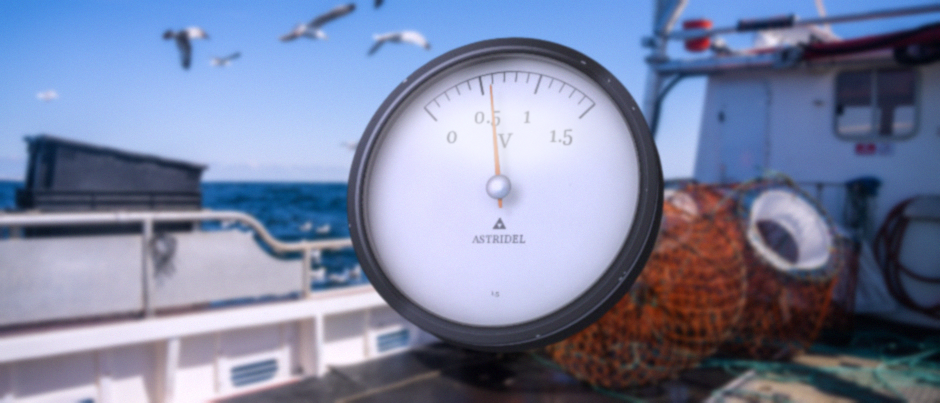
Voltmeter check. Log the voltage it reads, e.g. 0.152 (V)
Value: 0.6 (V)
